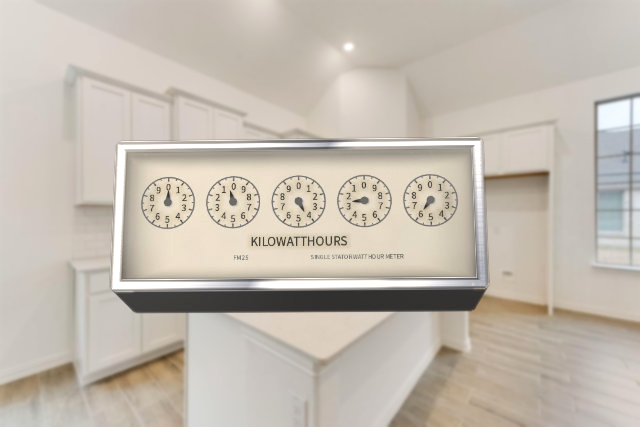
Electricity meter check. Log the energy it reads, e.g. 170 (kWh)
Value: 426 (kWh)
